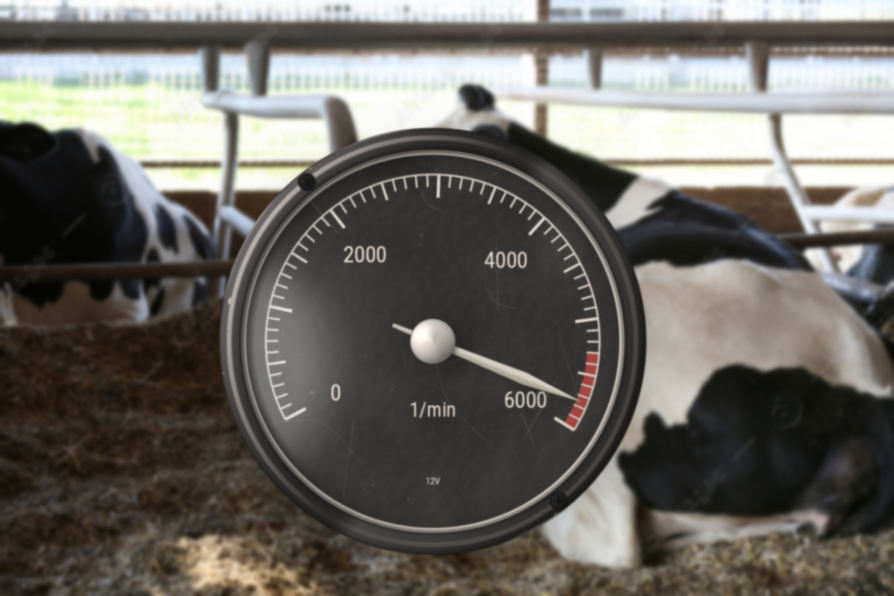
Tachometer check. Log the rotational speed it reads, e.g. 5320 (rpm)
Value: 5750 (rpm)
